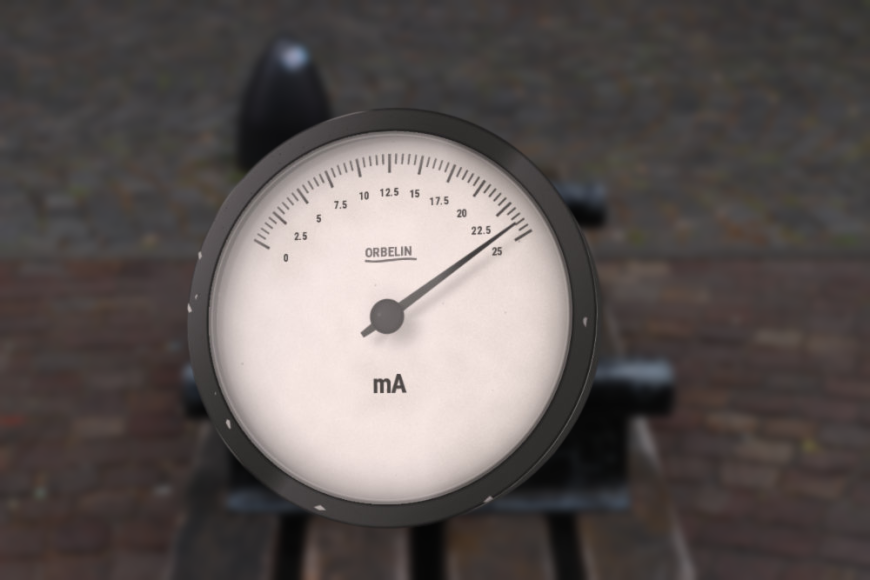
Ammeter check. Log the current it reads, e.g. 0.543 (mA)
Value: 24 (mA)
